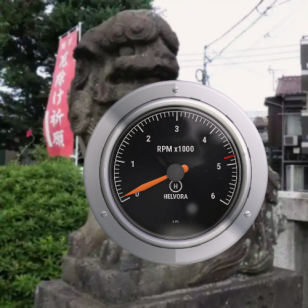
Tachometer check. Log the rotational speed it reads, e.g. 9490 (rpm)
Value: 100 (rpm)
